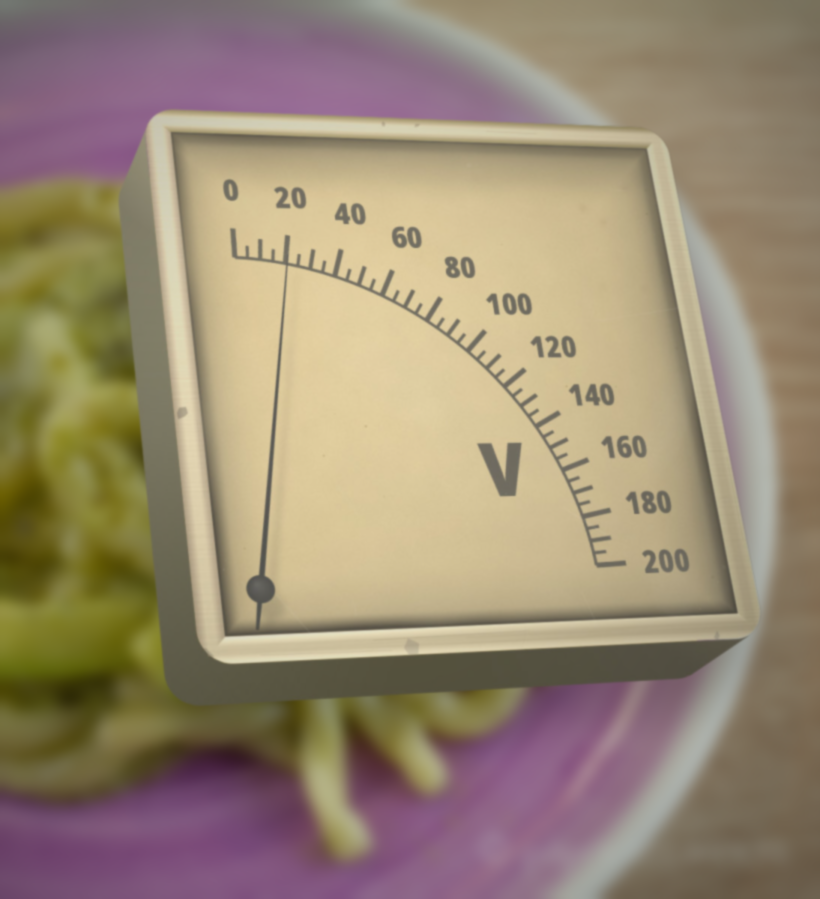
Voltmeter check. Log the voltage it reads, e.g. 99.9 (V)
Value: 20 (V)
